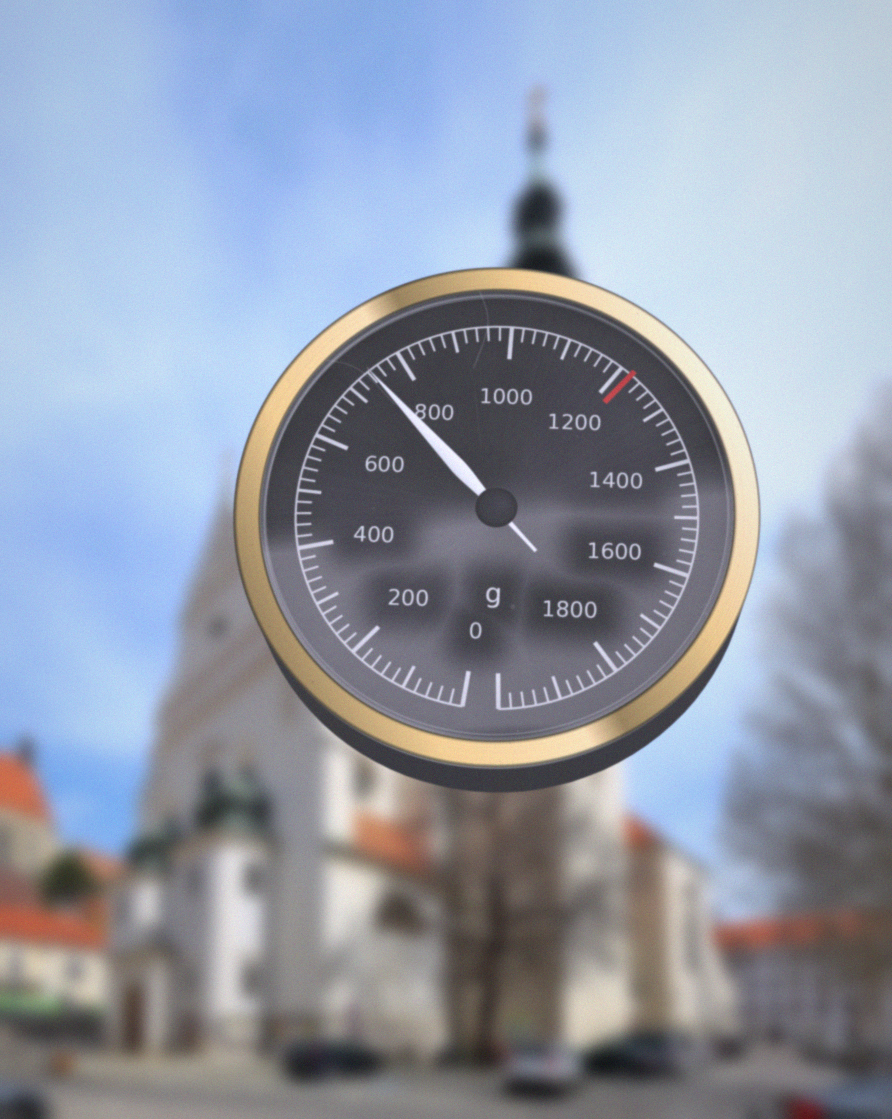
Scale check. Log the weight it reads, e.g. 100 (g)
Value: 740 (g)
